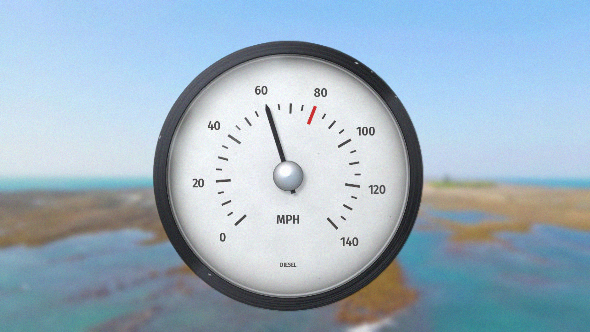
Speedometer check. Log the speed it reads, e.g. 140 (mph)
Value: 60 (mph)
